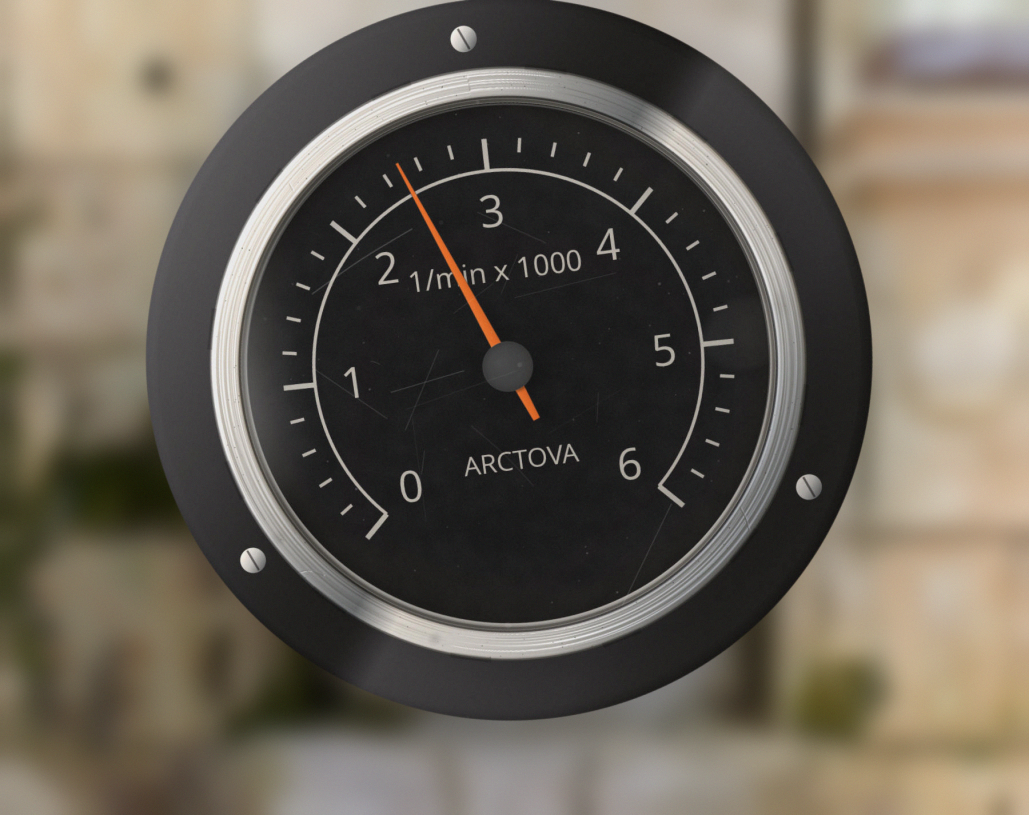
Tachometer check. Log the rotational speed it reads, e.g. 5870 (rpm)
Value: 2500 (rpm)
